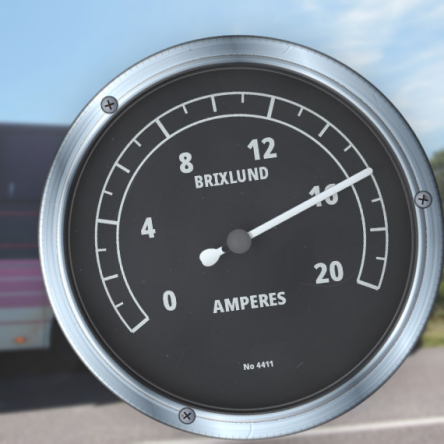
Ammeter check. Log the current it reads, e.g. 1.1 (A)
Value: 16 (A)
